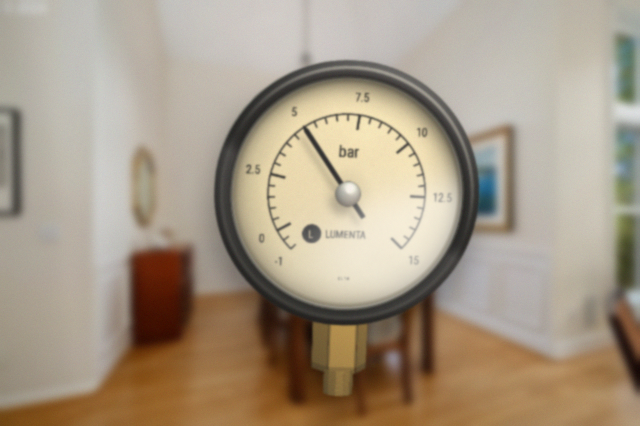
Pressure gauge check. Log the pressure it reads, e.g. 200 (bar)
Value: 5 (bar)
